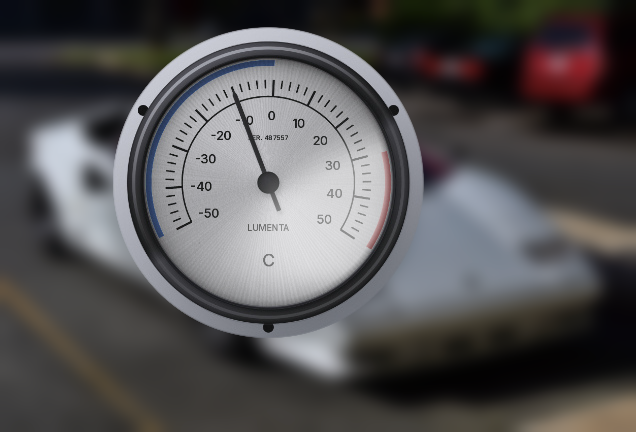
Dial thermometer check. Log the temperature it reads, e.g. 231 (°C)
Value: -10 (°C)
